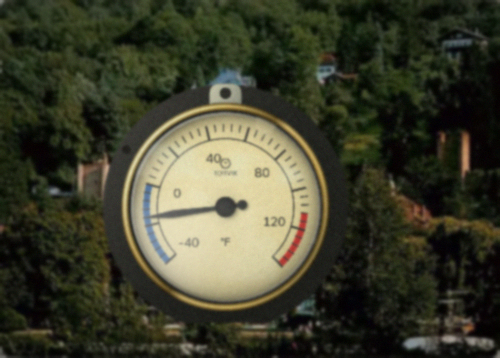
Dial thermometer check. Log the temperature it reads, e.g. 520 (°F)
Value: -16 (°F)
